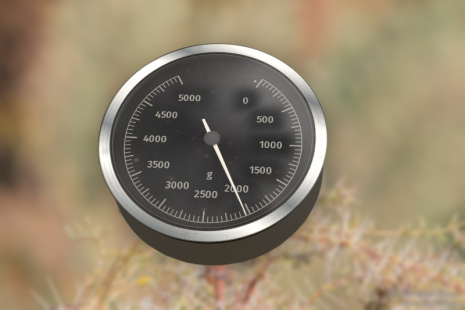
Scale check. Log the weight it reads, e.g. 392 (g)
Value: 2050 (g)
